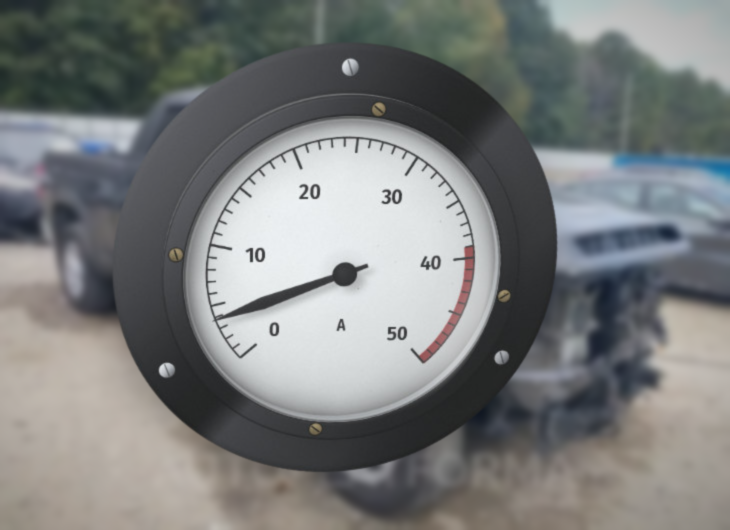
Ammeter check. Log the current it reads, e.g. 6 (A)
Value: 4 (A)
